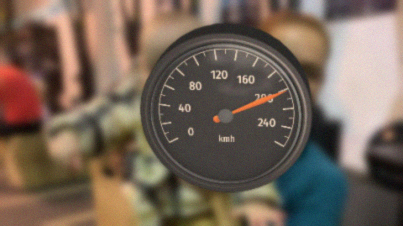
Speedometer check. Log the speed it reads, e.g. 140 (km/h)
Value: 200 (km/h)
